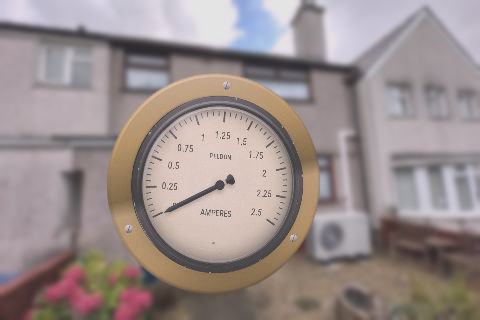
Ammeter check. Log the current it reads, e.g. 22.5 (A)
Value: 0 (A)
